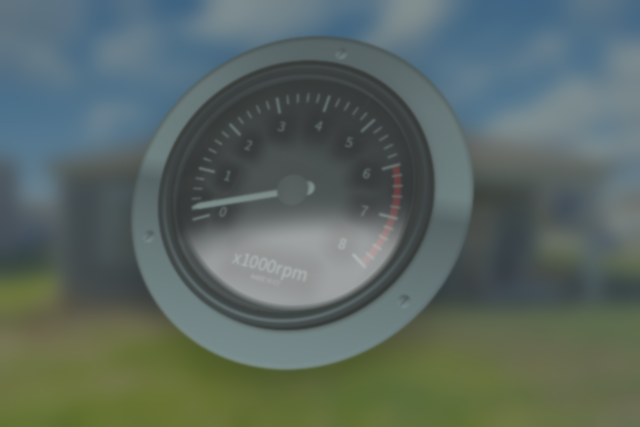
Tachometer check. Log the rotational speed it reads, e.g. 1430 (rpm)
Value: 200 (rpm)
